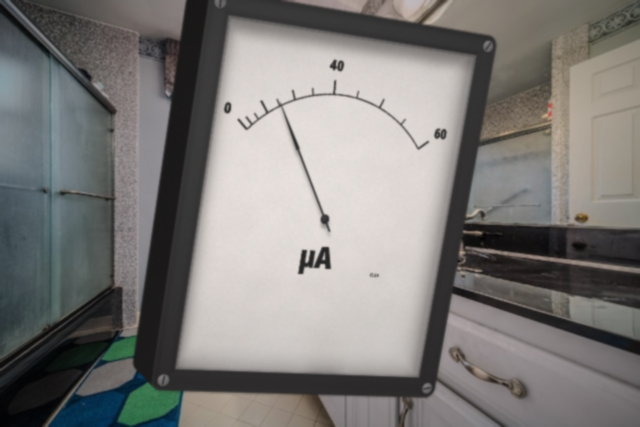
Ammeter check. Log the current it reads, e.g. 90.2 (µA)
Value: 25 (µA)
